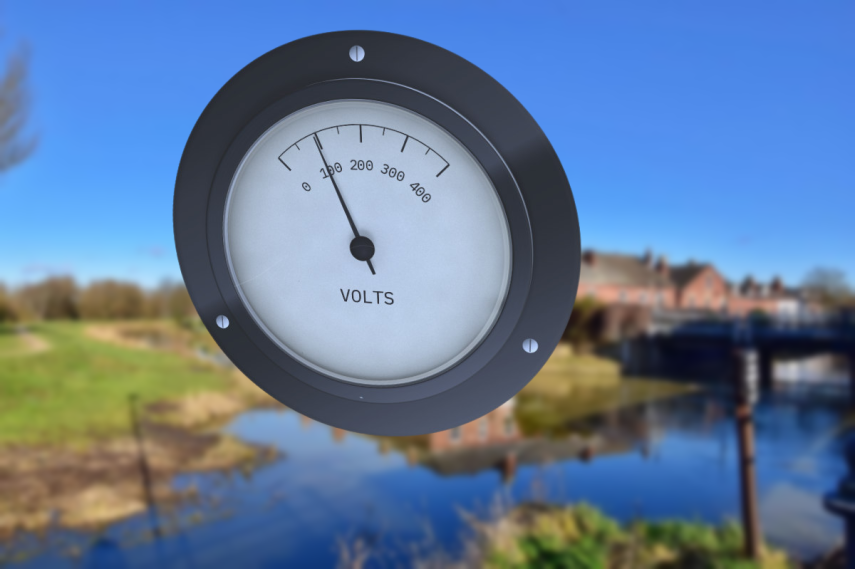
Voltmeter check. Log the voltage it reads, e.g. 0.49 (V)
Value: 100 (V)
